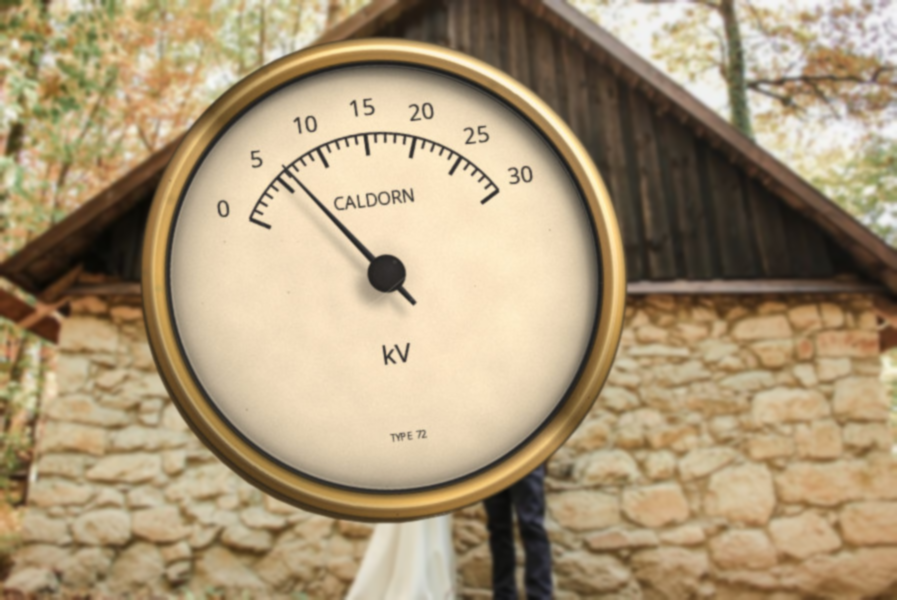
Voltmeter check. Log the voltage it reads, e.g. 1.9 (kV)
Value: 6 (kV)
